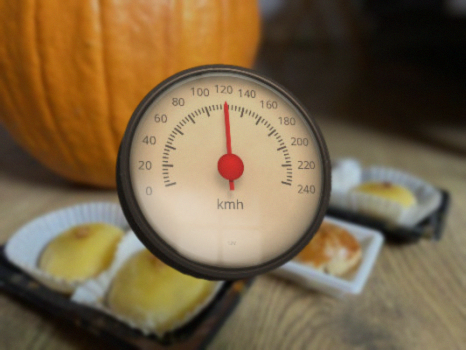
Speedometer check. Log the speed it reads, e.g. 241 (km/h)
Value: 120 (km/h)
